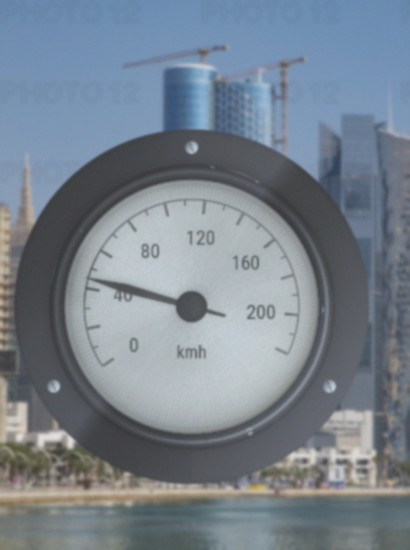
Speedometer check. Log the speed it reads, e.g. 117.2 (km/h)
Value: 45 (km/h)
